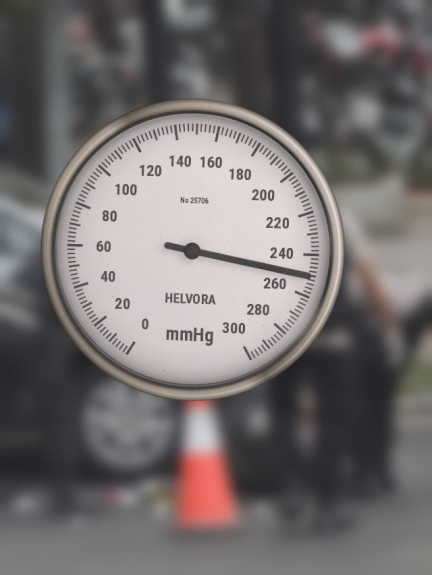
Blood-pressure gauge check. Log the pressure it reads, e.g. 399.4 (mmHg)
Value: 250 (mmHg)
